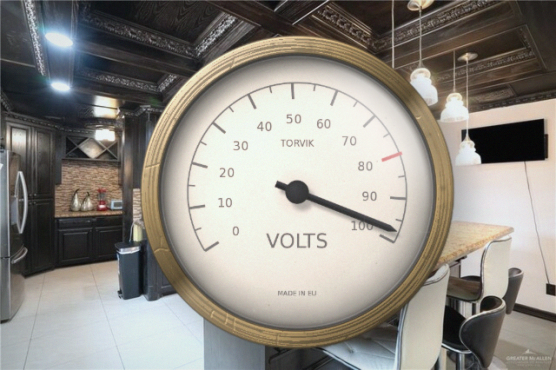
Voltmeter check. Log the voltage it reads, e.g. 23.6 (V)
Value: 97.5 (V)
